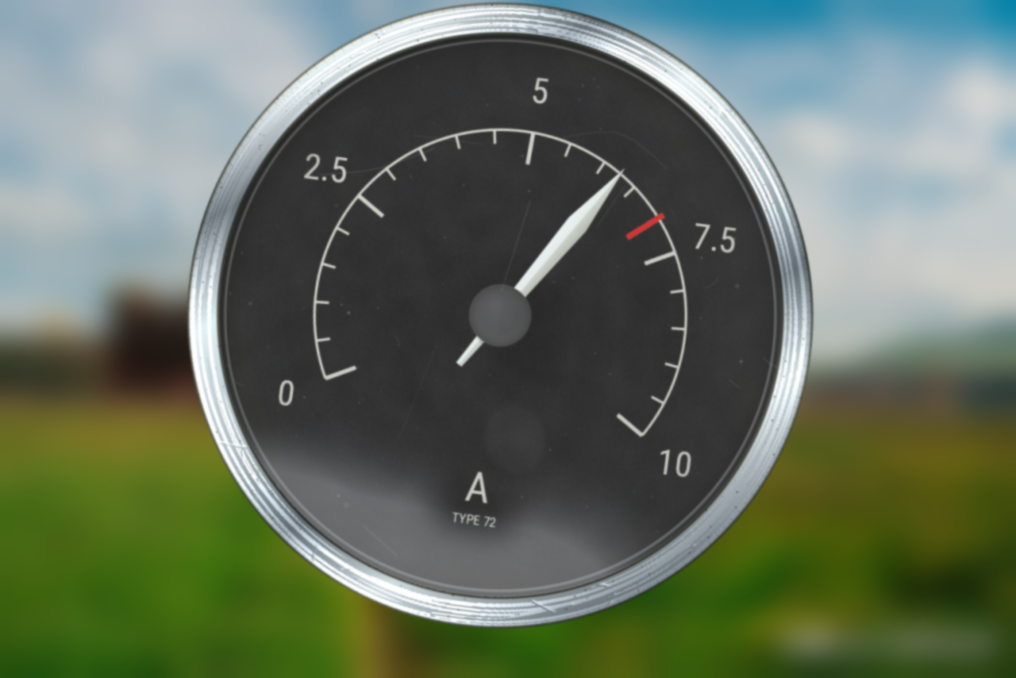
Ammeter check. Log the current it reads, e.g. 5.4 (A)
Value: 6.25 (A)
